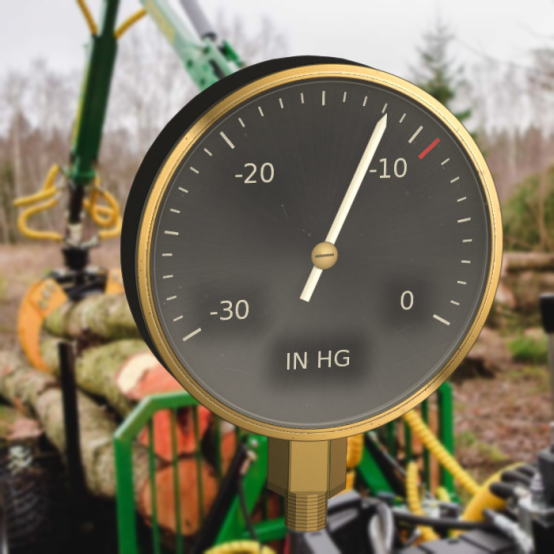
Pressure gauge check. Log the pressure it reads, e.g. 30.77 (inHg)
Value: -12 (inHg)
